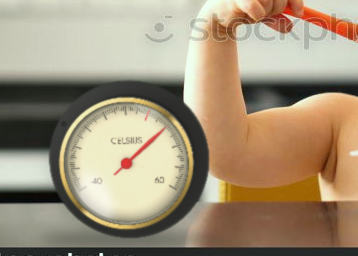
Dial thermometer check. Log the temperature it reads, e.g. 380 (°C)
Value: 30 (°C)
